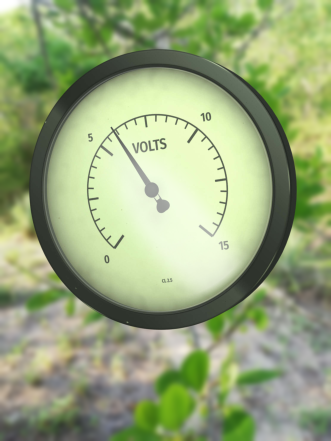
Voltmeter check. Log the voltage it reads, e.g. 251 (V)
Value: 6 (V)
